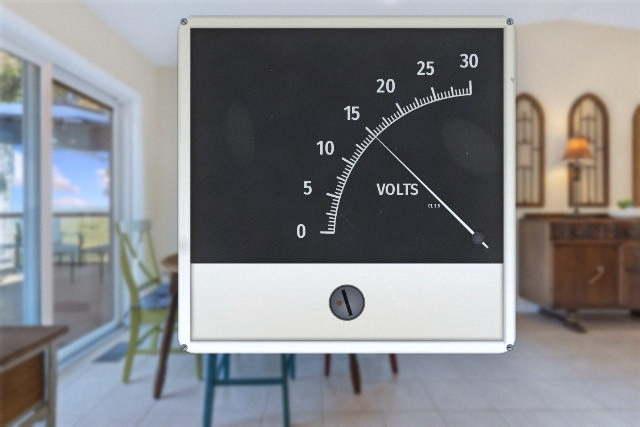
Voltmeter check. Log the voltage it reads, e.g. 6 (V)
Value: 15 (V)
